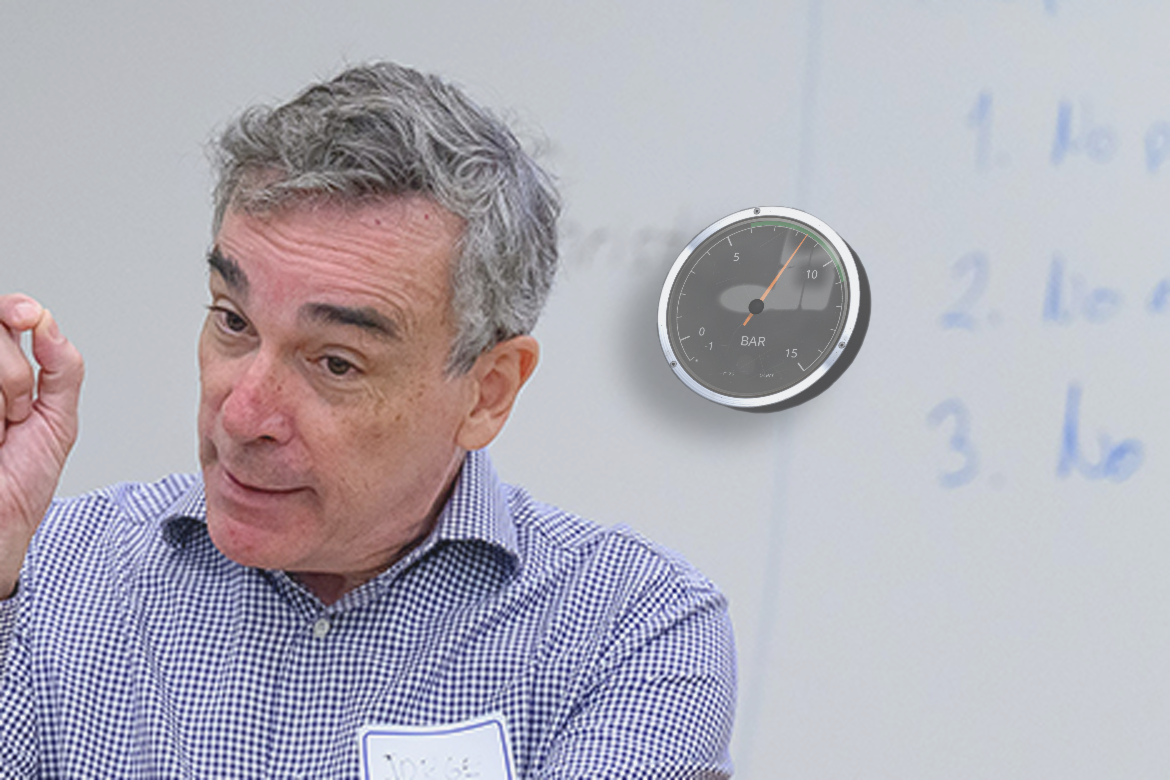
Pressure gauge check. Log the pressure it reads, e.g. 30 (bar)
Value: 8.5 (bar)
